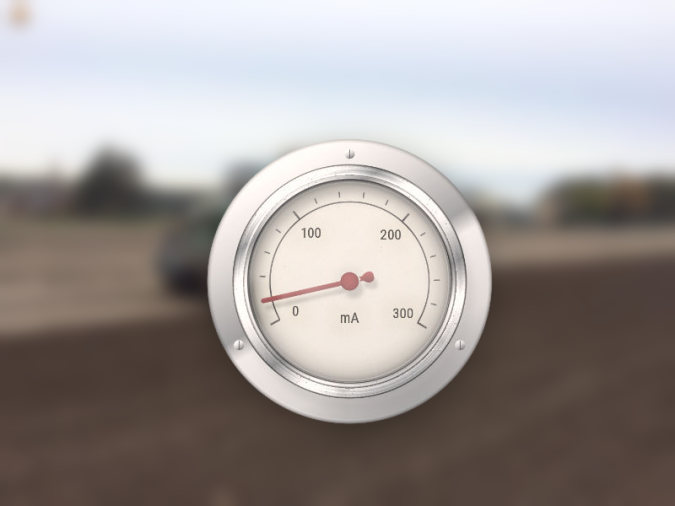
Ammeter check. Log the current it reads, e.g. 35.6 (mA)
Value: 20 (mA)
